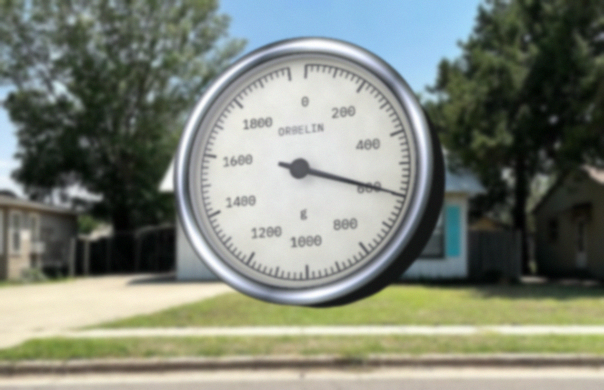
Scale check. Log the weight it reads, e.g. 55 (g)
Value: 600 (g)
